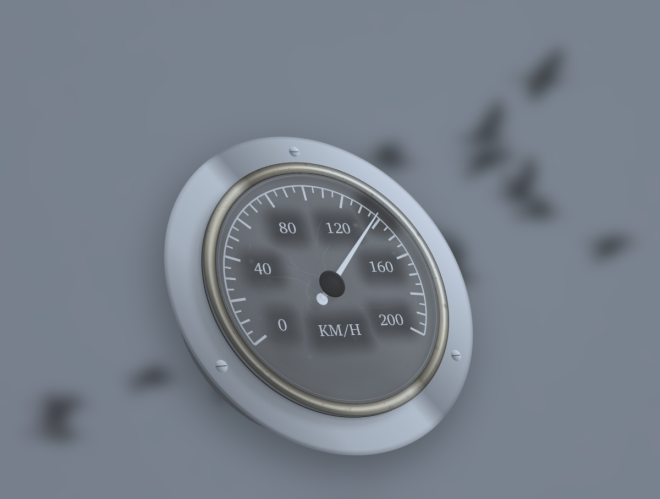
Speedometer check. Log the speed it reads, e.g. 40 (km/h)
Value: 137.5 (km/h)
